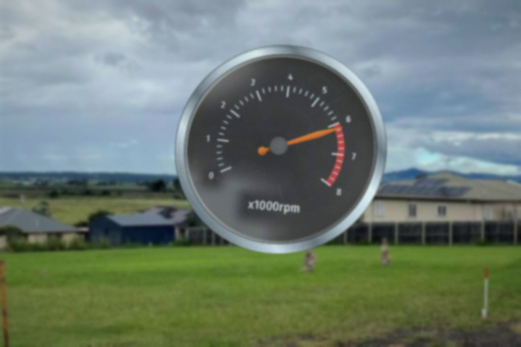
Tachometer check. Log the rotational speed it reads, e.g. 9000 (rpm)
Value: 6200 (rpm)
